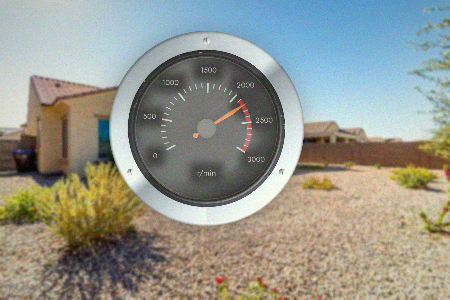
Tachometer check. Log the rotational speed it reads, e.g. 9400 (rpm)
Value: 2200 (rpm)
